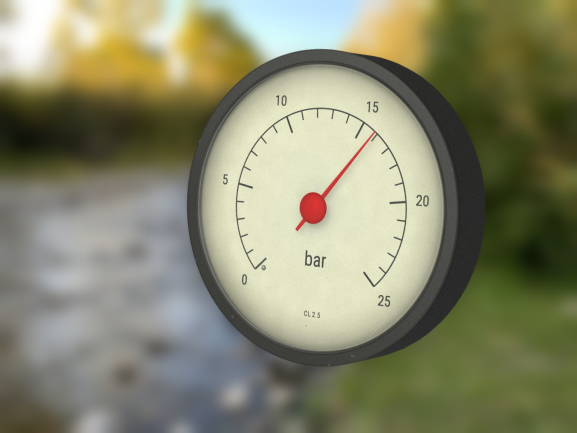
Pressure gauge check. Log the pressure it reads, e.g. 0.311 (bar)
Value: 16 (bar)
